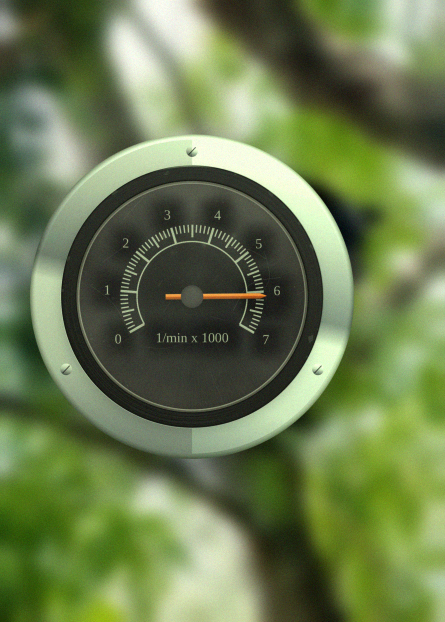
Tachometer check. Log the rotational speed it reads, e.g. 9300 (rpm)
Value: 6100 (rpm)
